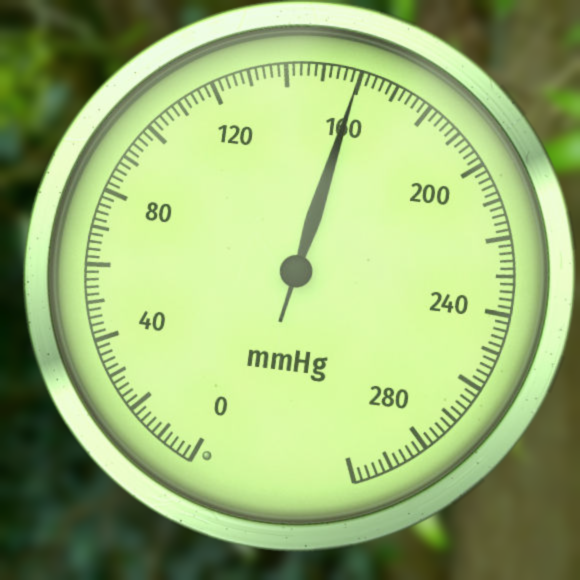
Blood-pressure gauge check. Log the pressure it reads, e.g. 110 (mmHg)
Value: 160 (mmHg)
